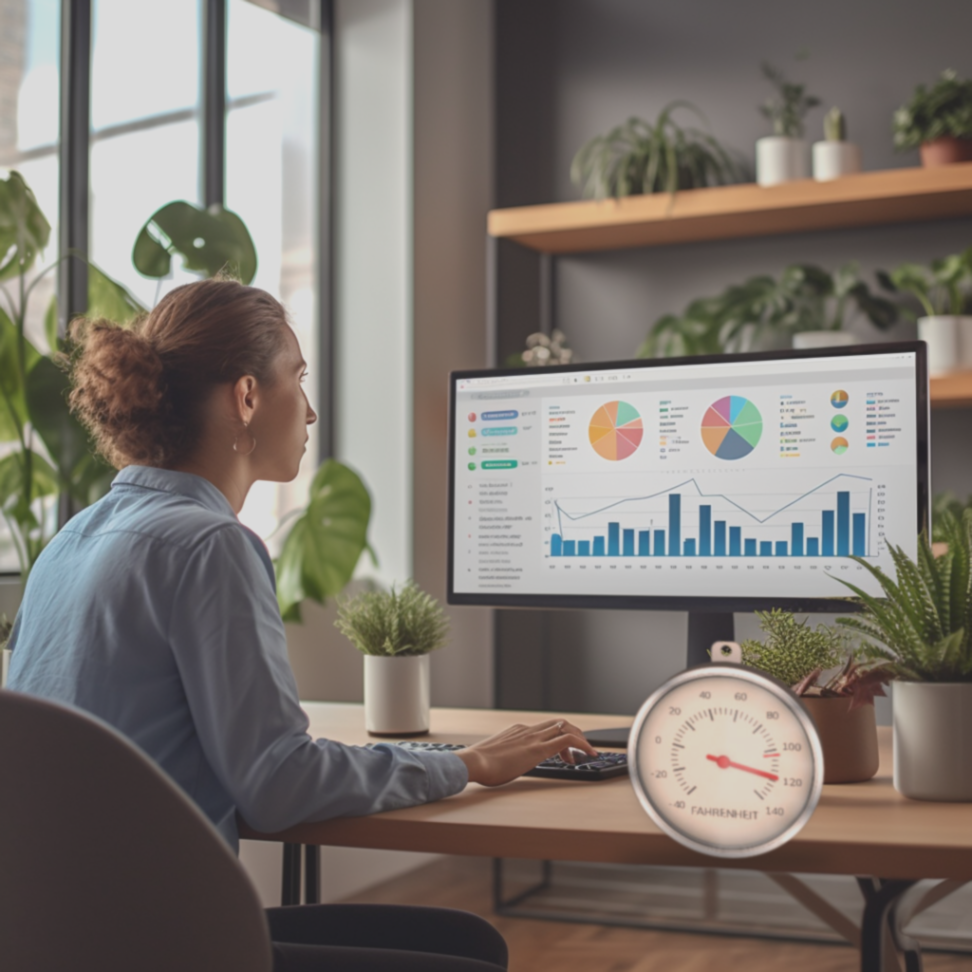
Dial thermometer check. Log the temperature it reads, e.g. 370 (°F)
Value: 120 (°F)
